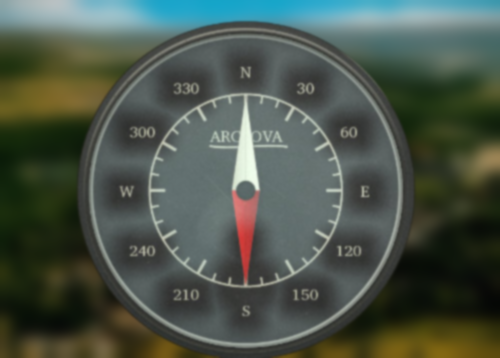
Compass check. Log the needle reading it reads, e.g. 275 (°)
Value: 180 (°)
